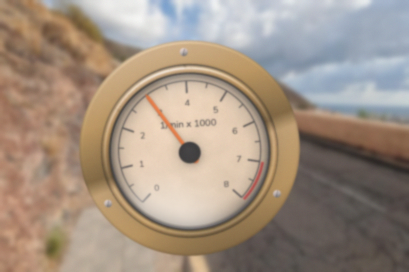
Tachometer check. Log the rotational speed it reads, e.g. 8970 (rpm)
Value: 3000 (rpm)
